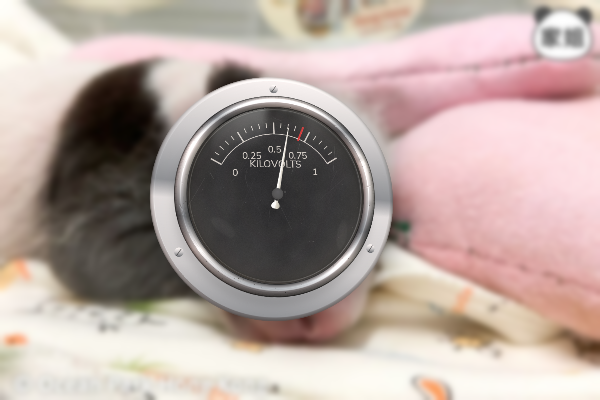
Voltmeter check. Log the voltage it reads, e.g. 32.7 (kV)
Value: 0.6 (kV)
